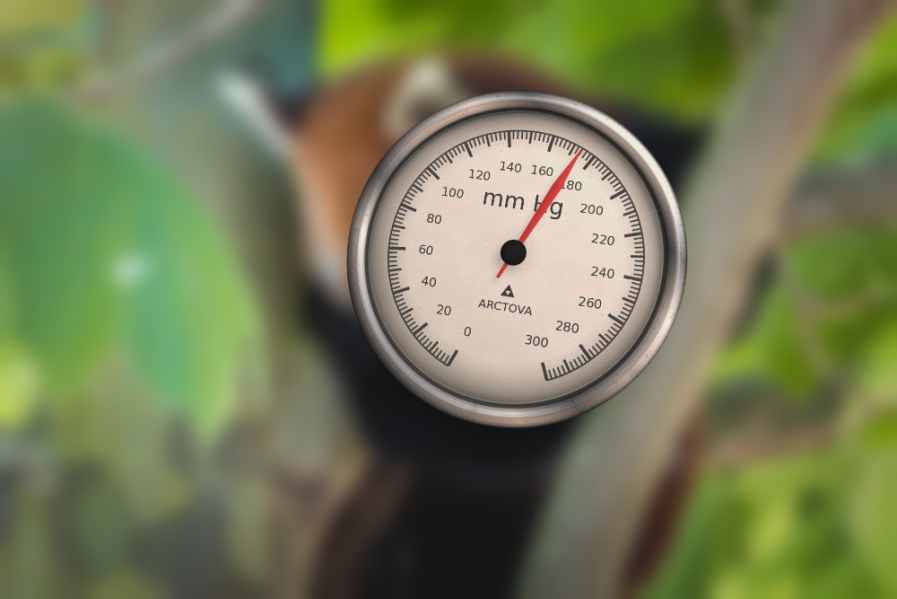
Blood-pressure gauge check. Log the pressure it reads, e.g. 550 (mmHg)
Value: 174 (mmHg)
